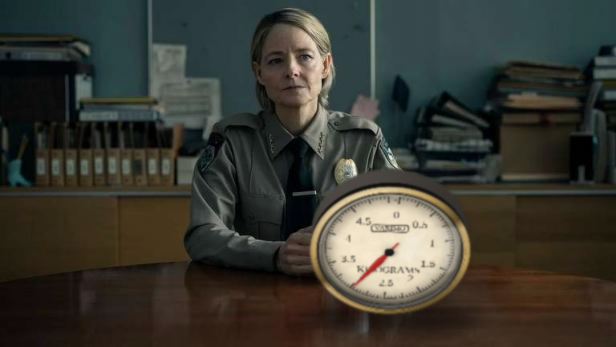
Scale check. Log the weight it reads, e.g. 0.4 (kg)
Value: 3 (kg)
